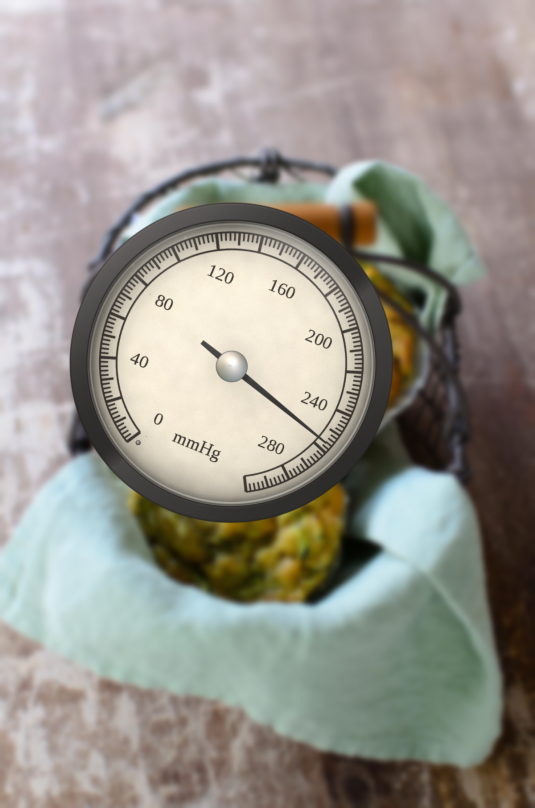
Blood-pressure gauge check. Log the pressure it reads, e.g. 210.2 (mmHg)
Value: 256 (mmHg)
